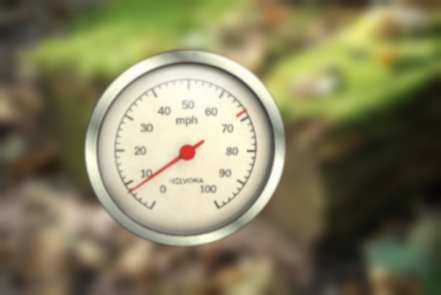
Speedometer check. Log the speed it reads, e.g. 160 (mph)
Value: 8 (mph)
